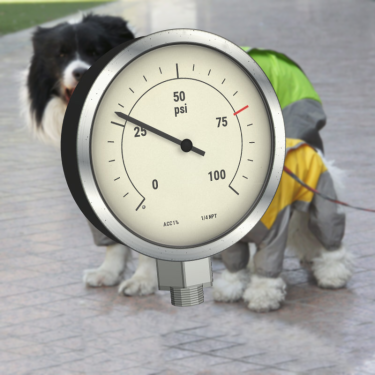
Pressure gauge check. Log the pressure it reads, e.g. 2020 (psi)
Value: 27.5 (psi)
